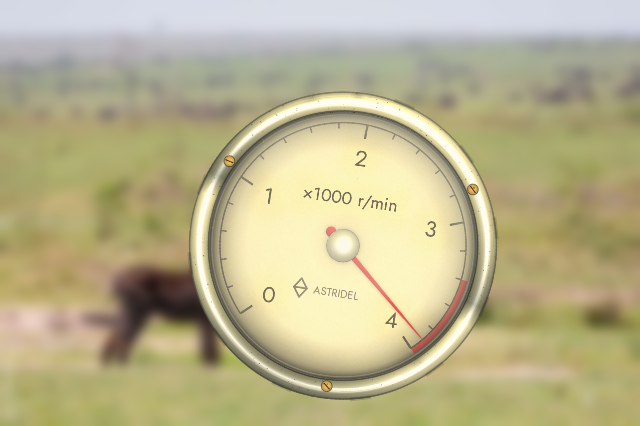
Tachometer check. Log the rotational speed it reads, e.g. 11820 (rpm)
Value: 3900 (rpm)
